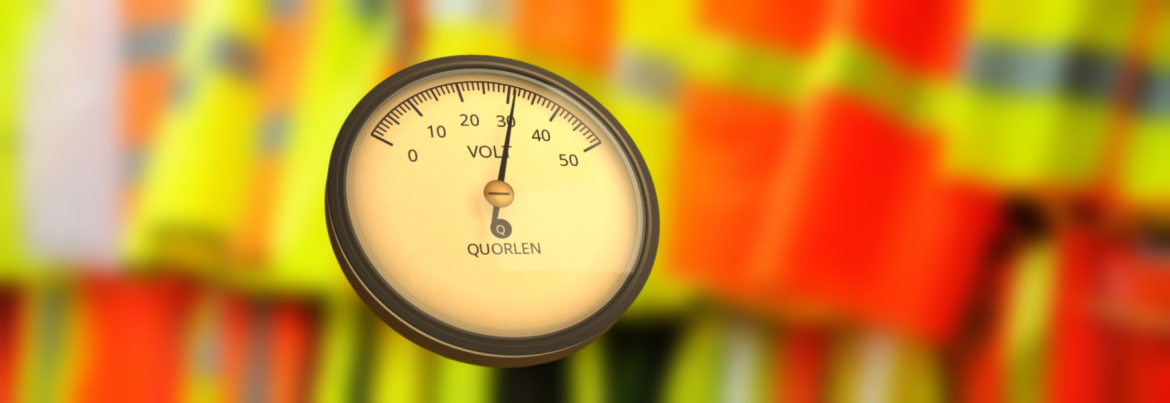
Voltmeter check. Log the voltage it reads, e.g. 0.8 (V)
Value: 31 (V)
